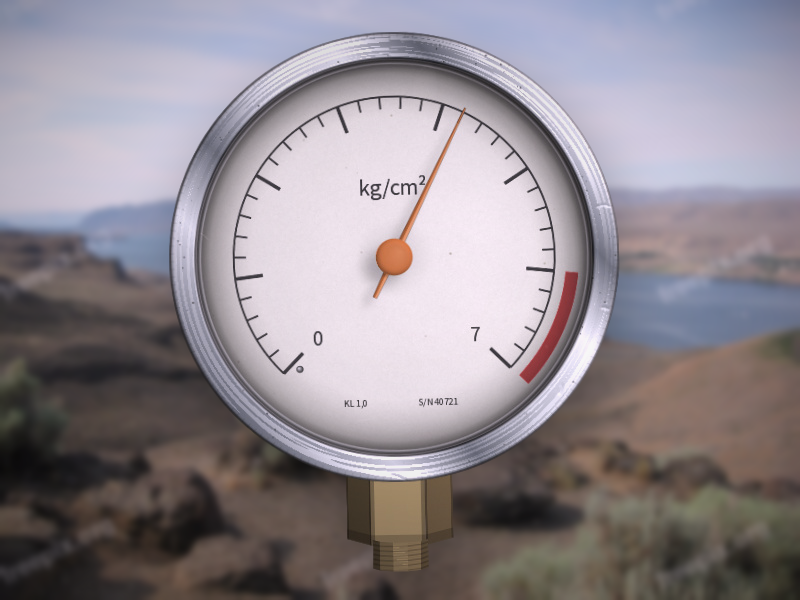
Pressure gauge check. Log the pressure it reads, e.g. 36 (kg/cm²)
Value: 4.2 (kg/cm²)
